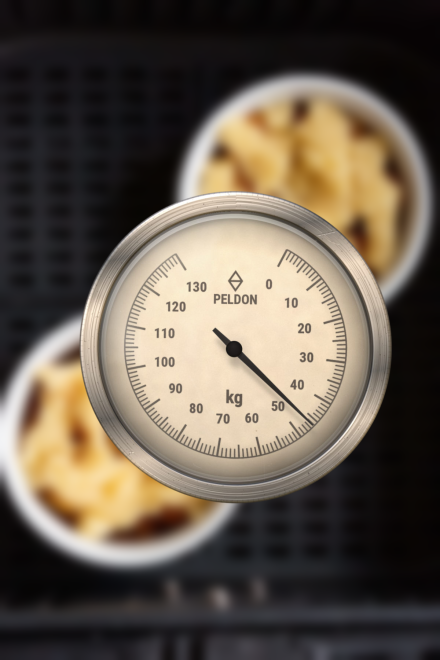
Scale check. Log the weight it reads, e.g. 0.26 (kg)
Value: 46 (kg)
